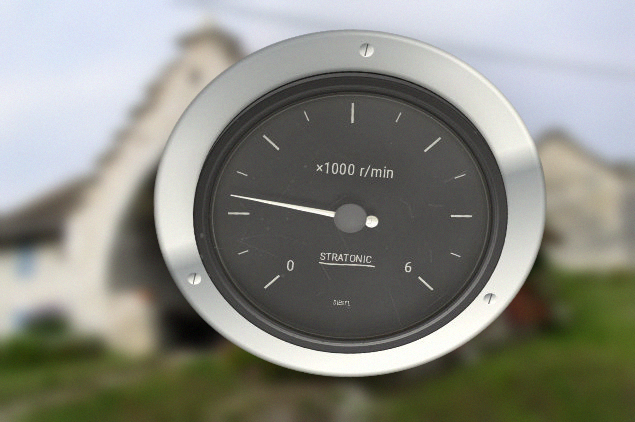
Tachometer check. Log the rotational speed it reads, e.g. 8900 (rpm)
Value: 1250 (rpm)
